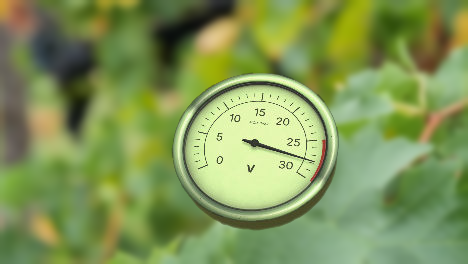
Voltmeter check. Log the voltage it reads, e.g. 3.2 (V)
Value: 28 (V)
